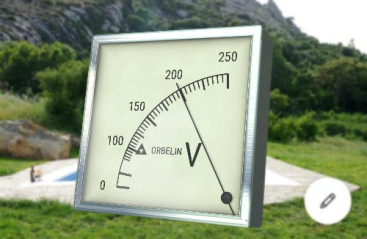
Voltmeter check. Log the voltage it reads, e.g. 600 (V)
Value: 200 (V)
